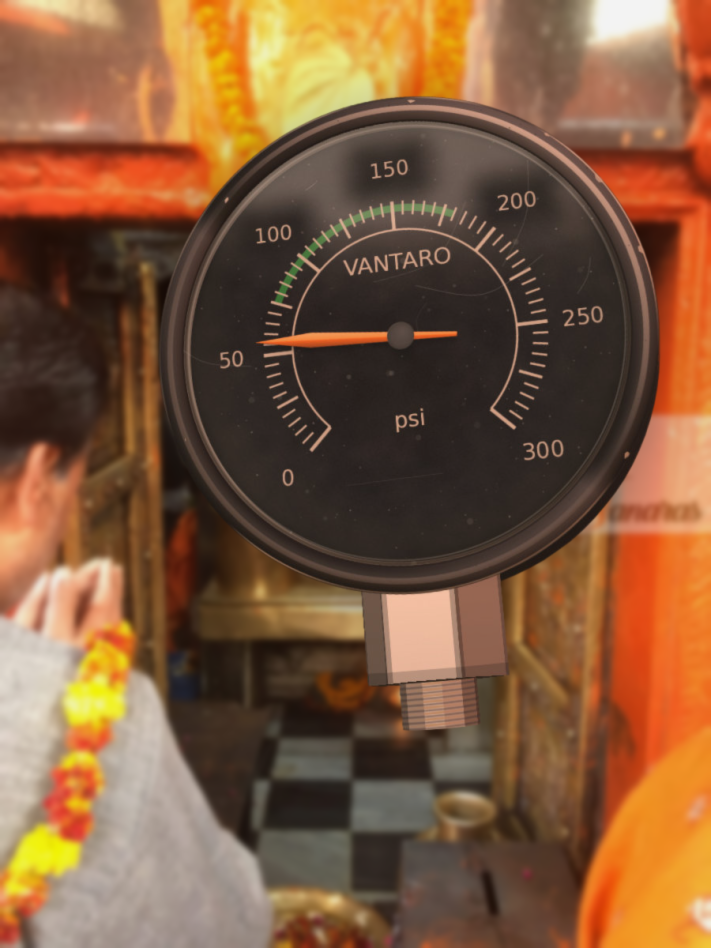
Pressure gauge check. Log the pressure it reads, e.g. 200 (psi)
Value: 55 (psi)
